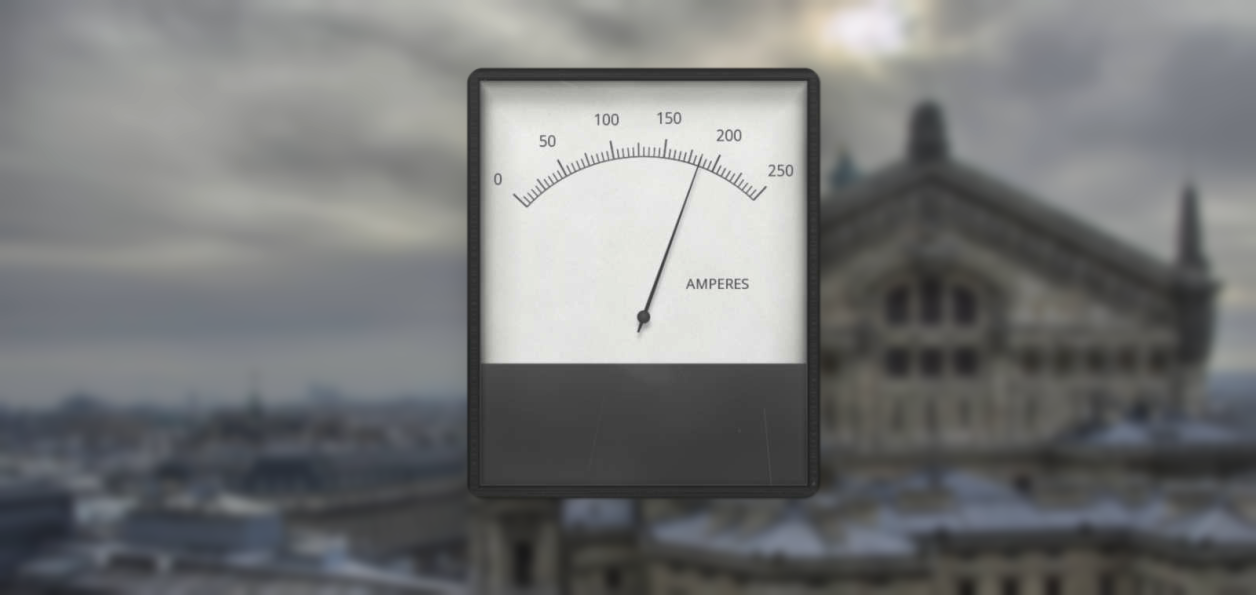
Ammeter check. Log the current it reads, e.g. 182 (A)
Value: 185 (A)
